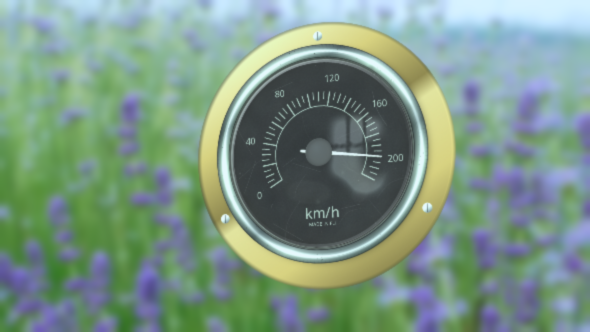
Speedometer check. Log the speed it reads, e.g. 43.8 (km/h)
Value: 200 (km/h)
